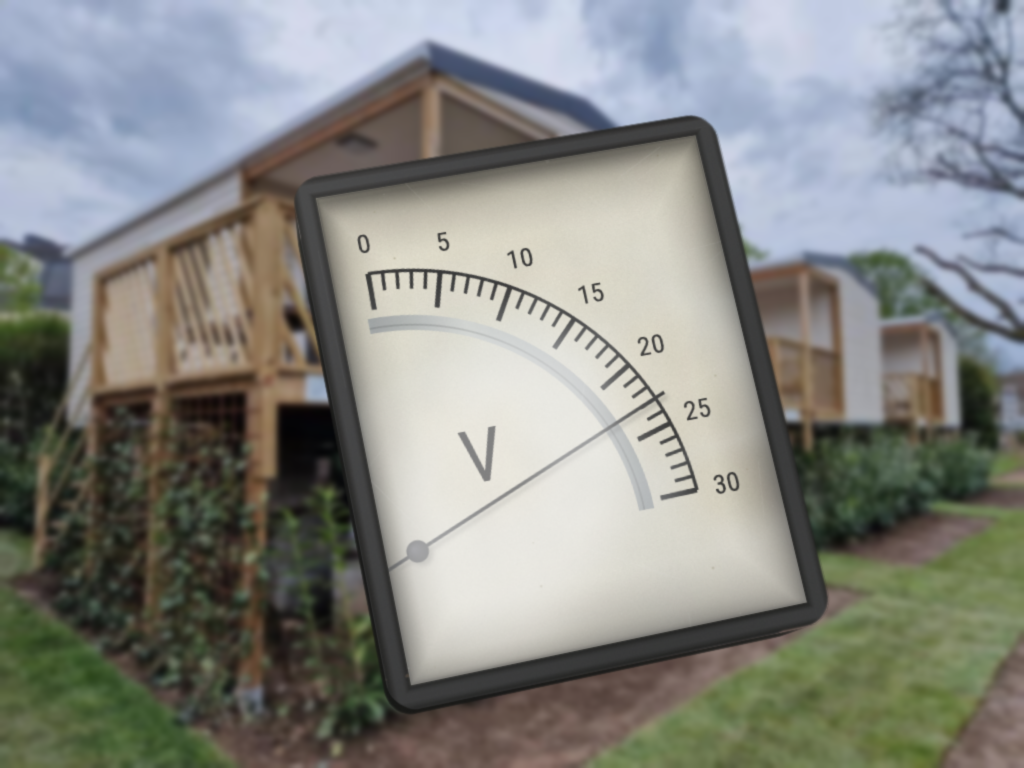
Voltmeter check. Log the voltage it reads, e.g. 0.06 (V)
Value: 23 (V)
